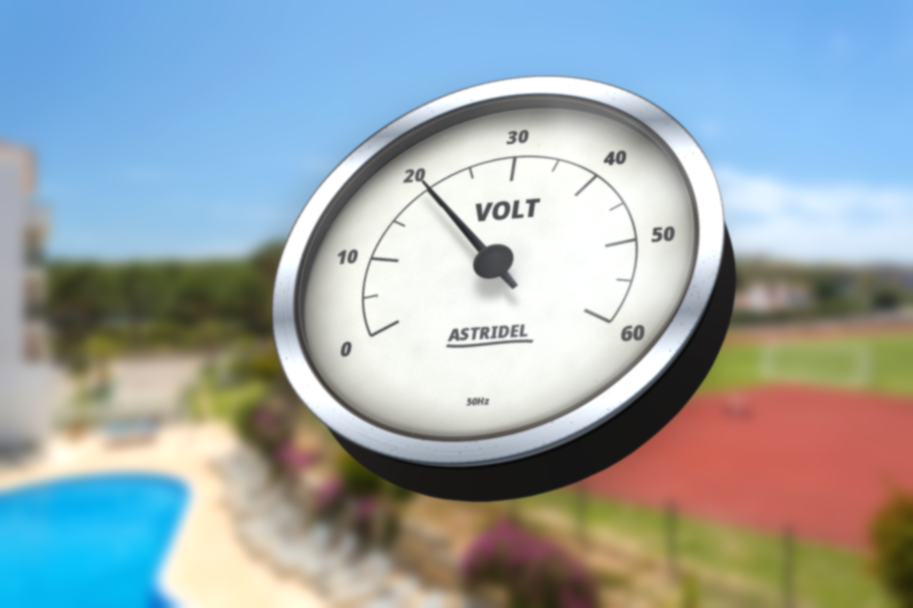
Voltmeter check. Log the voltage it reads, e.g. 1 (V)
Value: 20 (V)
